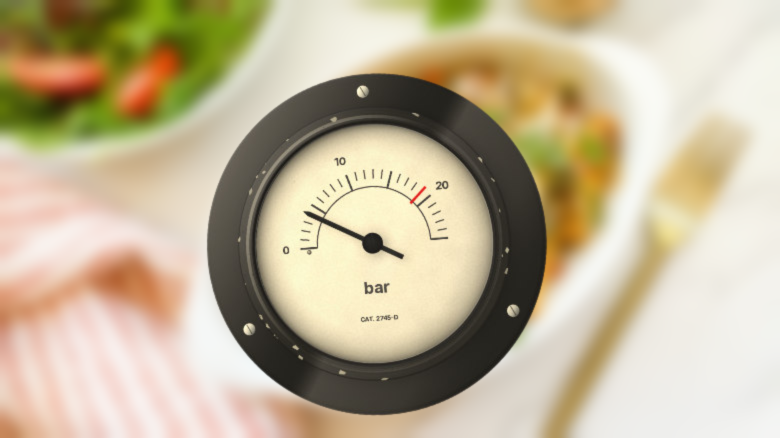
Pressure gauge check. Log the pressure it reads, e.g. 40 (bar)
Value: 4 (bar)
